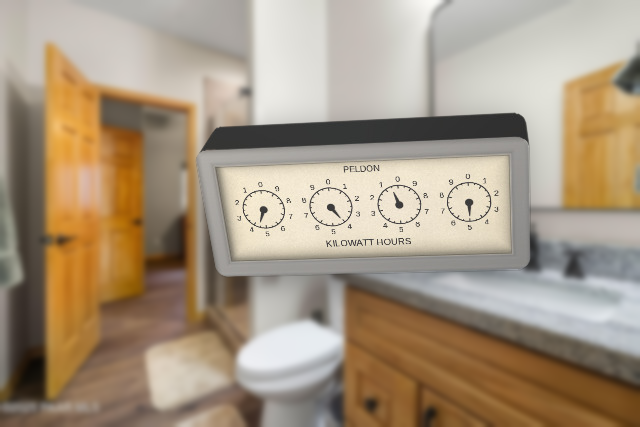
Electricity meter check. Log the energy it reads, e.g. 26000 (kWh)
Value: 4405 (kWh)
